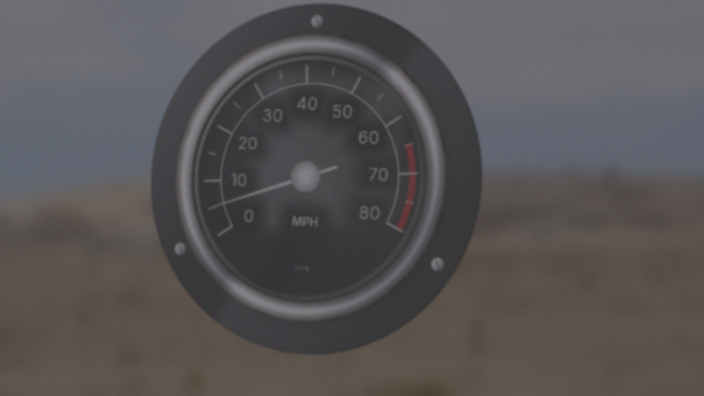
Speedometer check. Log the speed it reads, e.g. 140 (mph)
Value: 5 (mph)
